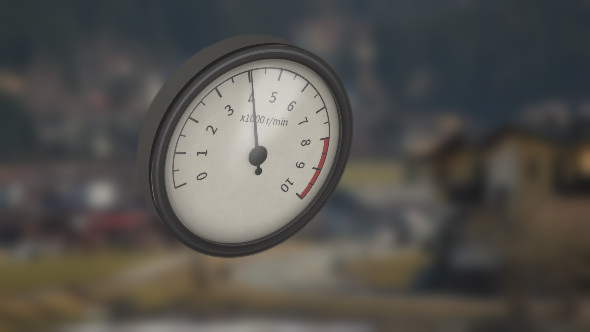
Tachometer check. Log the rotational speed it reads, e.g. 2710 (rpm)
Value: 4000 (rpm)
